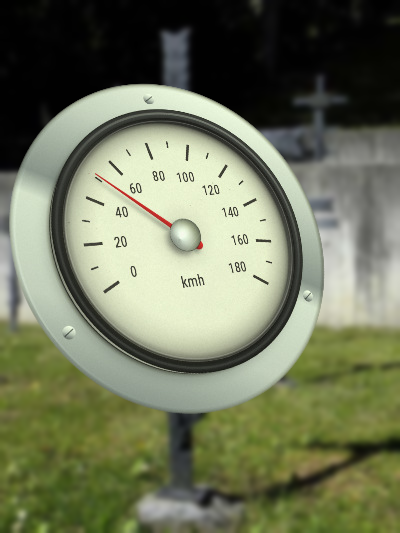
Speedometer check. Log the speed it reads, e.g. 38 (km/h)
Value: 50 (km/h)
